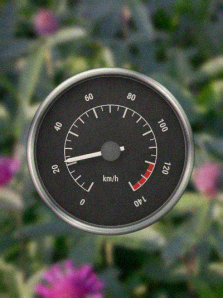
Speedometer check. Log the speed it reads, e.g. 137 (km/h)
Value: 22.5 (km/h)
